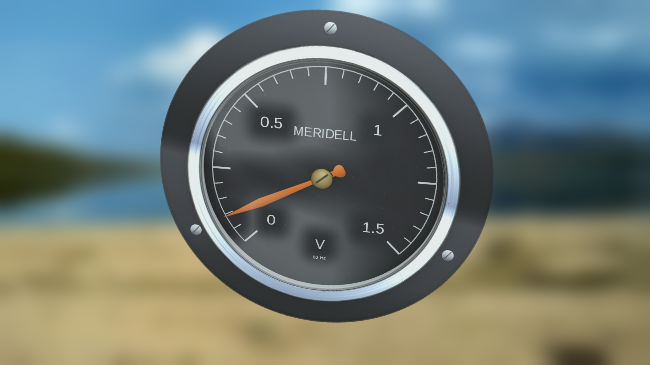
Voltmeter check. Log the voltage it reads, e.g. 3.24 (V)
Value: 0.1 (V)
